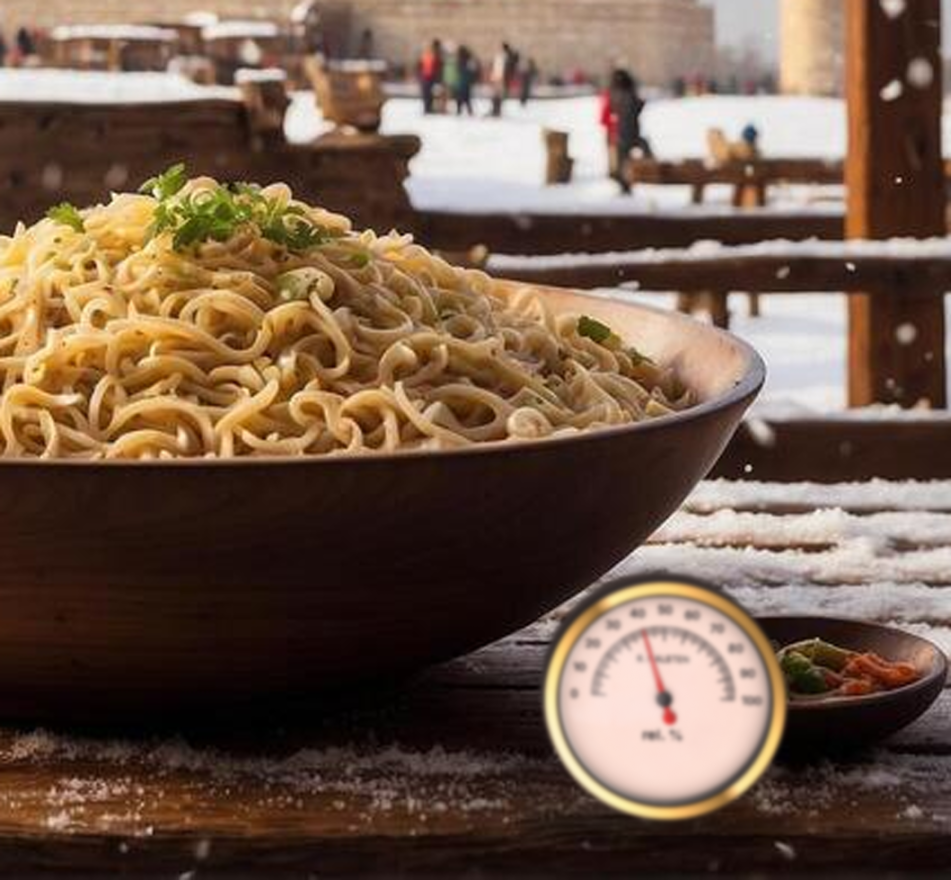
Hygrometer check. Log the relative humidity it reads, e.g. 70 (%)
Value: 40 (%)
